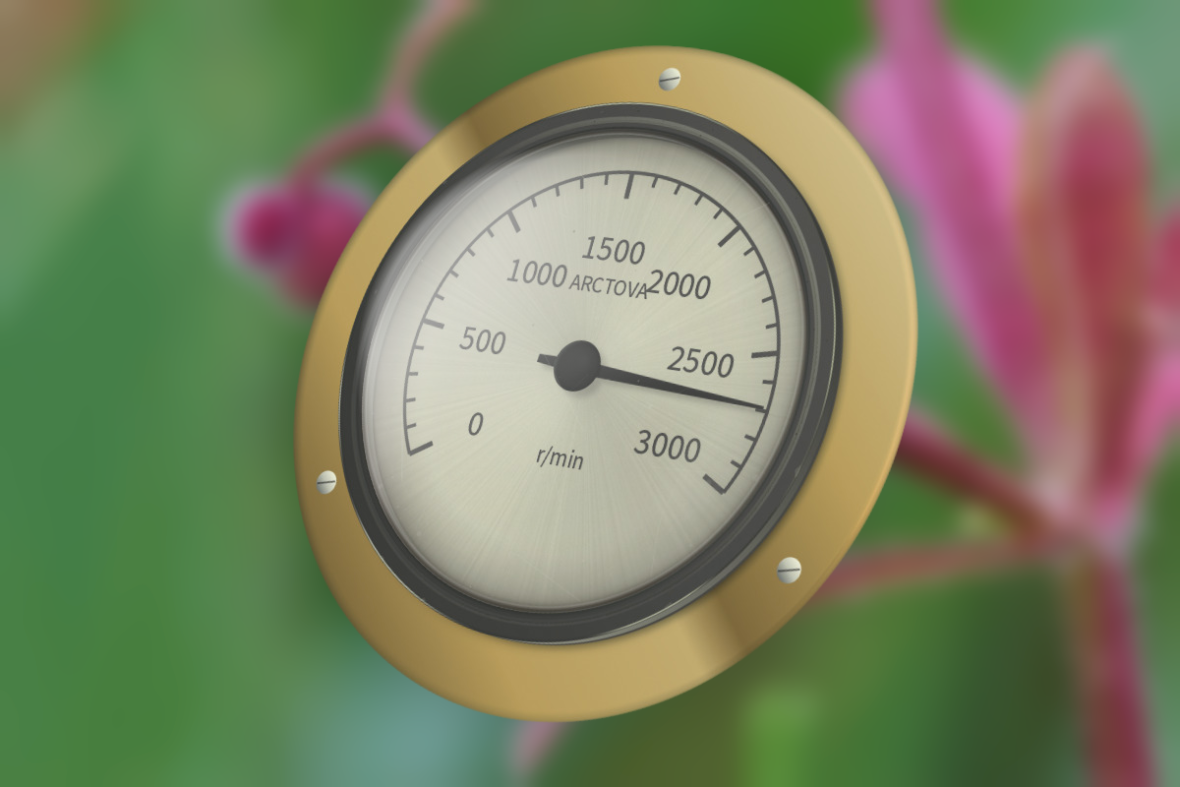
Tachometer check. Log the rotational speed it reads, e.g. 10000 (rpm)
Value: 2700 (rpm)
